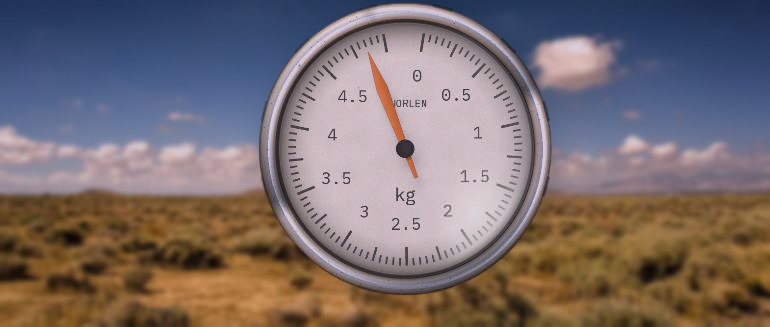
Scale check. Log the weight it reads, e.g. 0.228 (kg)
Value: 4.85 (kg)
